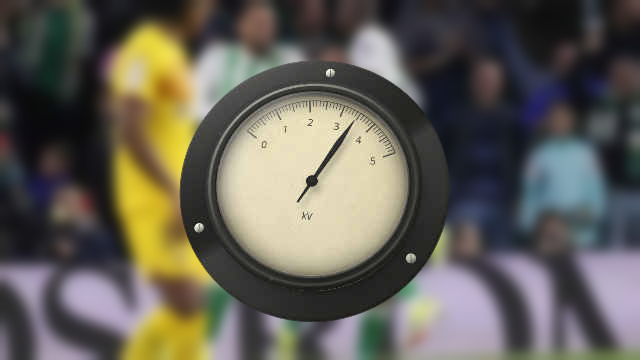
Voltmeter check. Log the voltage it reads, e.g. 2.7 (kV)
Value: 3.5 (kV)
